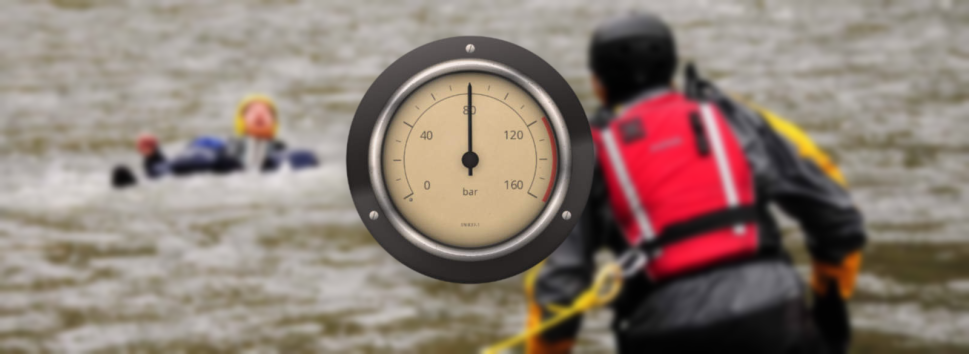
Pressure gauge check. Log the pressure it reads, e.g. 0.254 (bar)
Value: 80 (bar)
